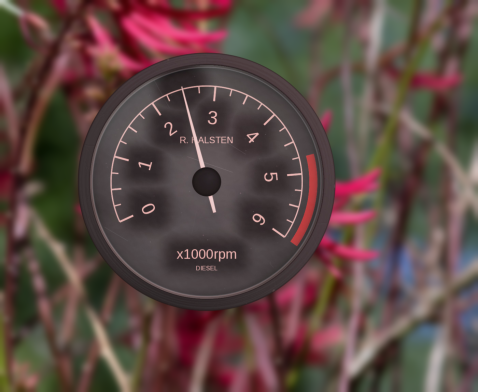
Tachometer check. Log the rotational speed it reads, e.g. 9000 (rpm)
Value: 2500 (rpm)
